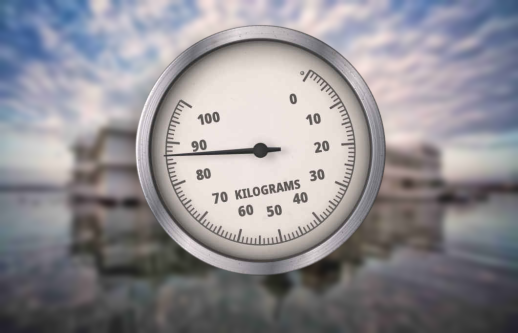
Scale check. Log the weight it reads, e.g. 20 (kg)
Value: 87 (kg)
